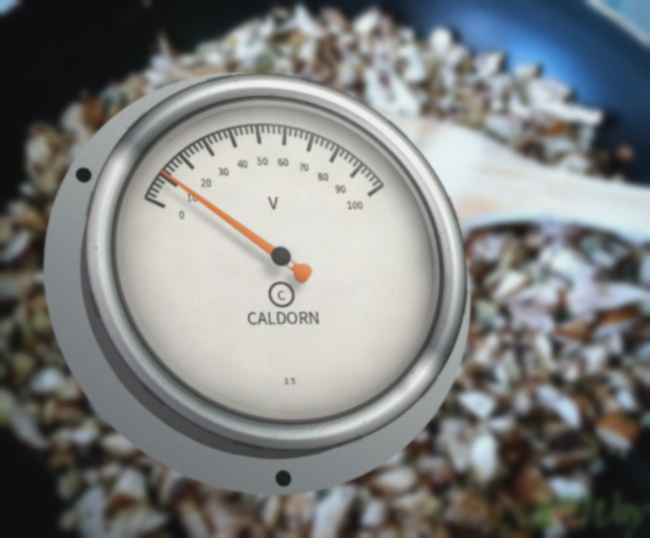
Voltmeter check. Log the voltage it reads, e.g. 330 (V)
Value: 10 (V)
